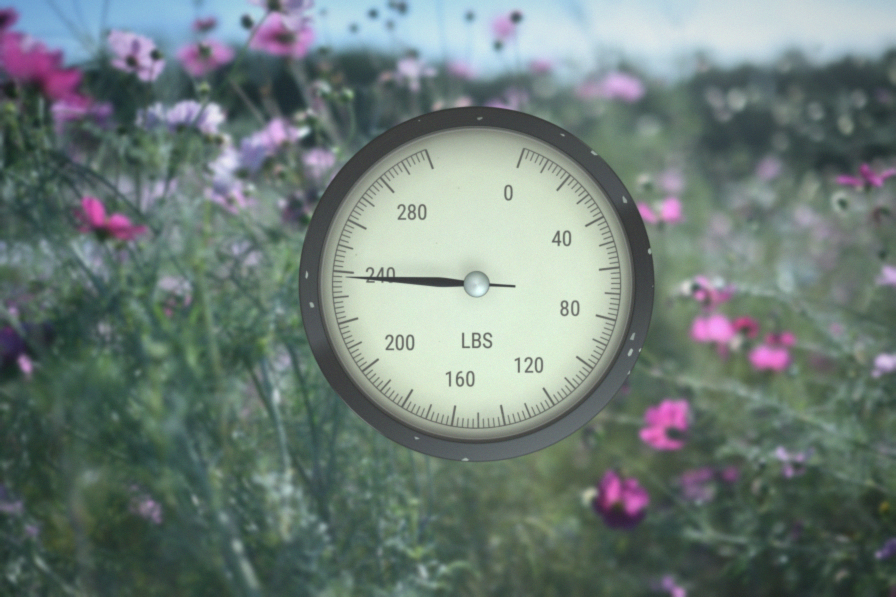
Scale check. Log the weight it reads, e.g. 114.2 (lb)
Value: 238 (lb)
